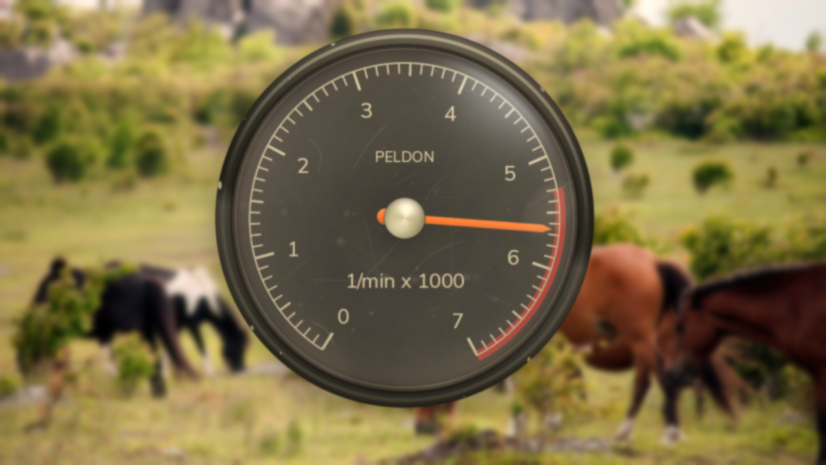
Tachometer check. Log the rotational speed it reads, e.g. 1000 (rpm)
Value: 5650 (rpm)
